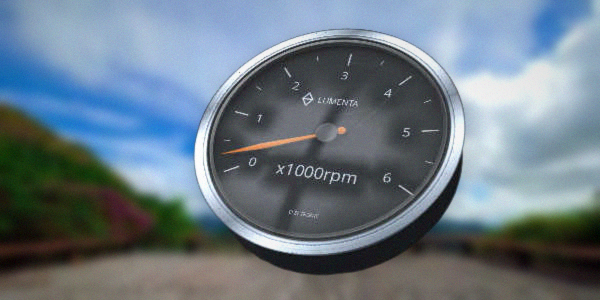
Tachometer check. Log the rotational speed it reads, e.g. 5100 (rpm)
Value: 250 (rpm)
